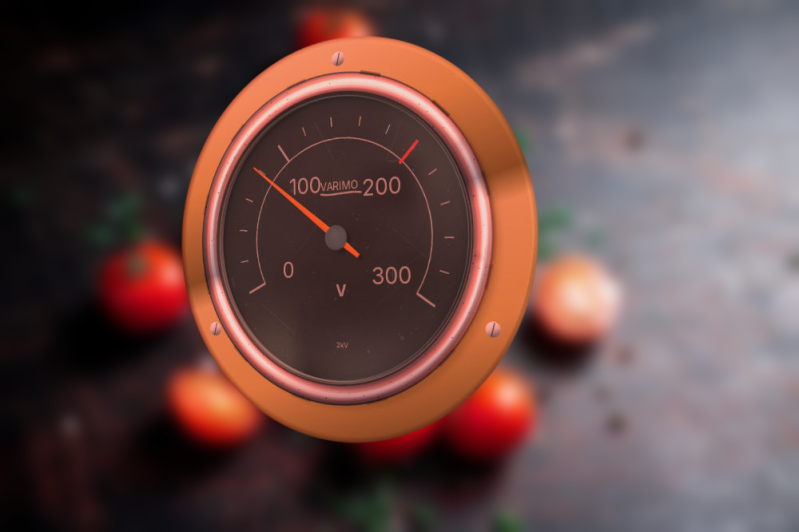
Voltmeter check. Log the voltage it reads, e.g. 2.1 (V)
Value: 80 (V)
